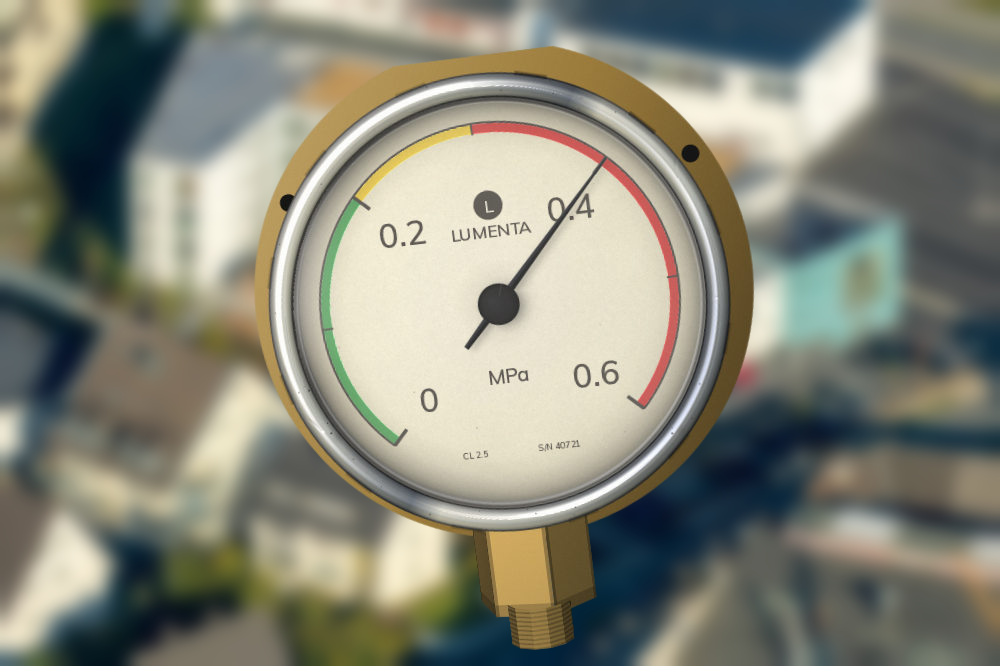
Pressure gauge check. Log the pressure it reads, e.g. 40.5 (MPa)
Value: 0.4 (MPa)
